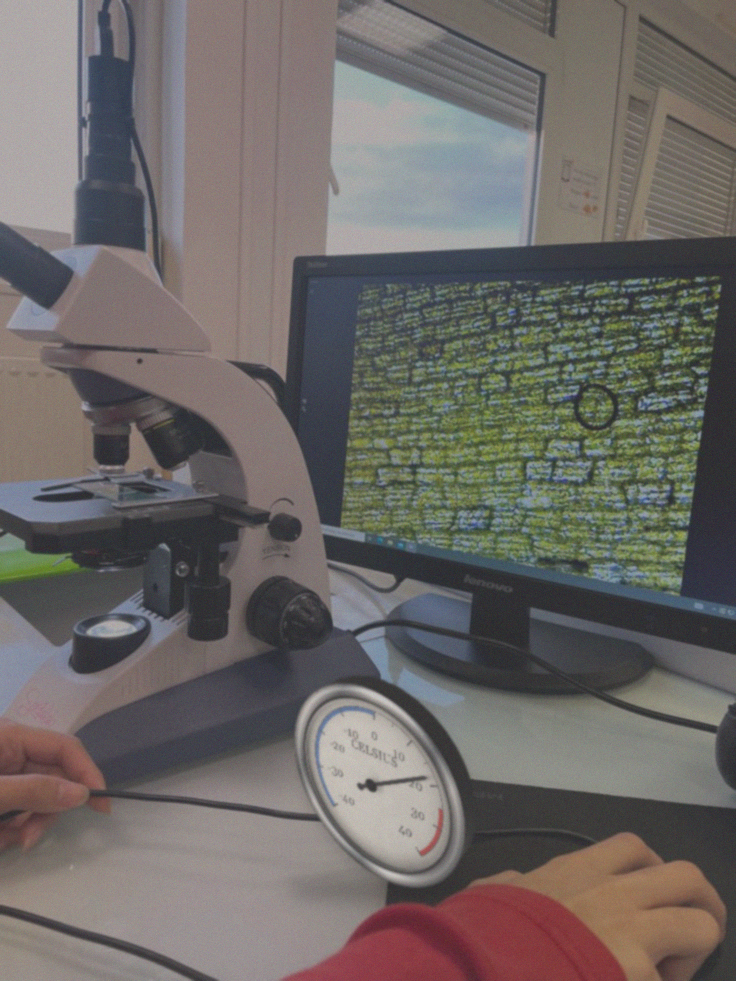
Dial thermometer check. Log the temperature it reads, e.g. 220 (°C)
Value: 17.5 (°C)
